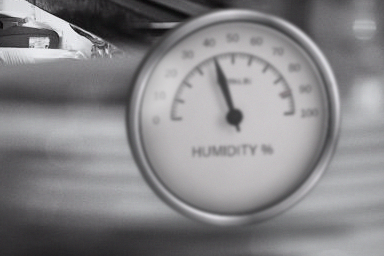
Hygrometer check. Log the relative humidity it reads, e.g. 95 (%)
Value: 40 (%)
